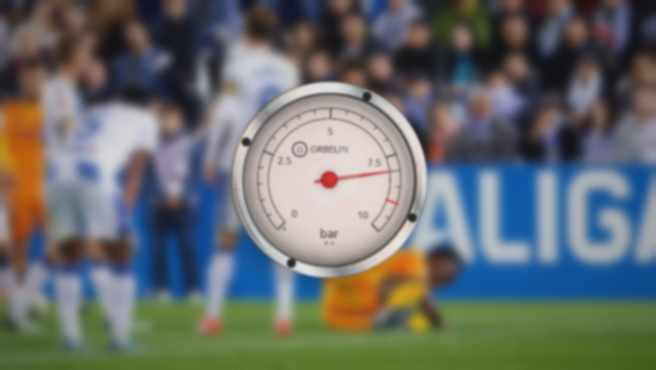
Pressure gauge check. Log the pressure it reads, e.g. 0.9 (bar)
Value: 8 (bar)
